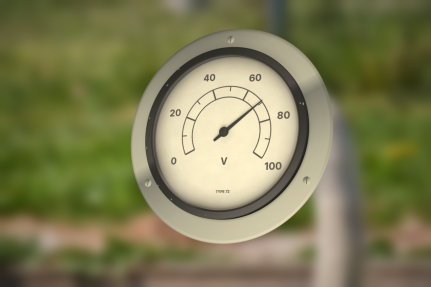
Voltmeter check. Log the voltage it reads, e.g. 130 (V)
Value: 70 (V)
